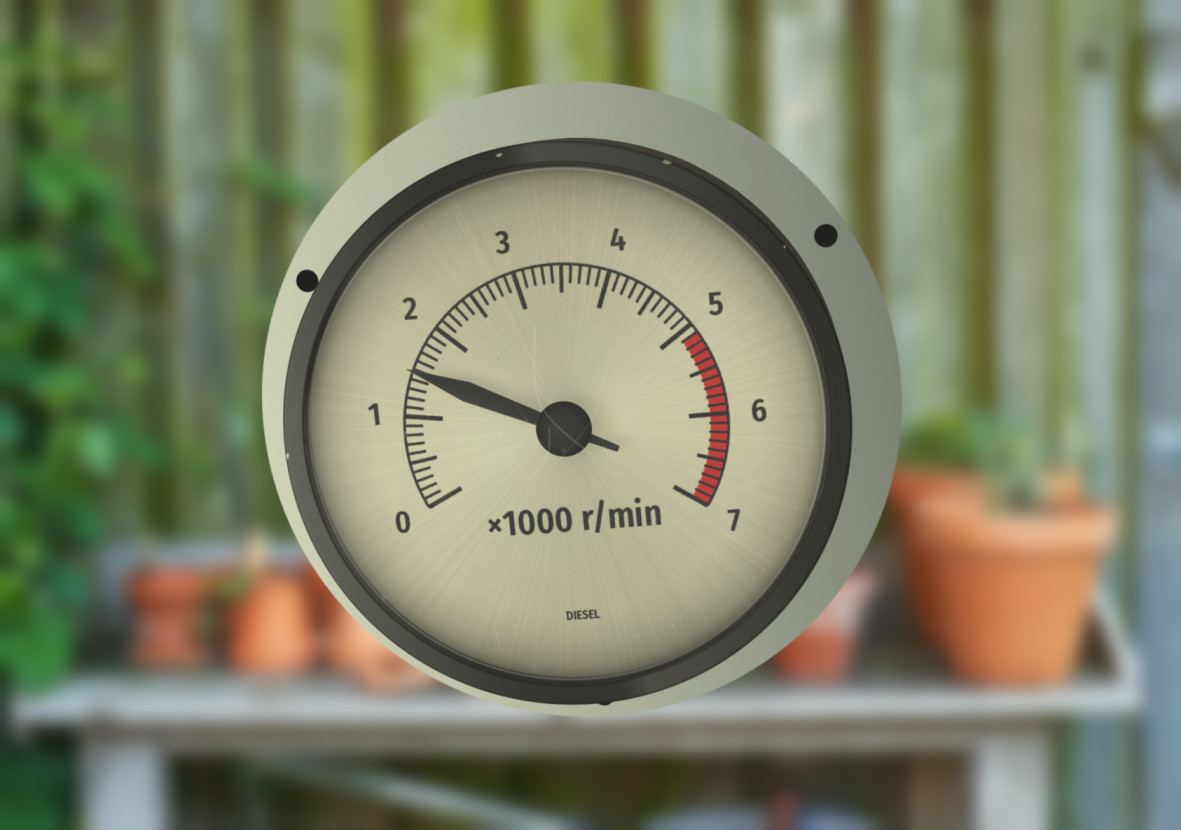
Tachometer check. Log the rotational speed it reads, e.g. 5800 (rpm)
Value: 1500 (rpm)
